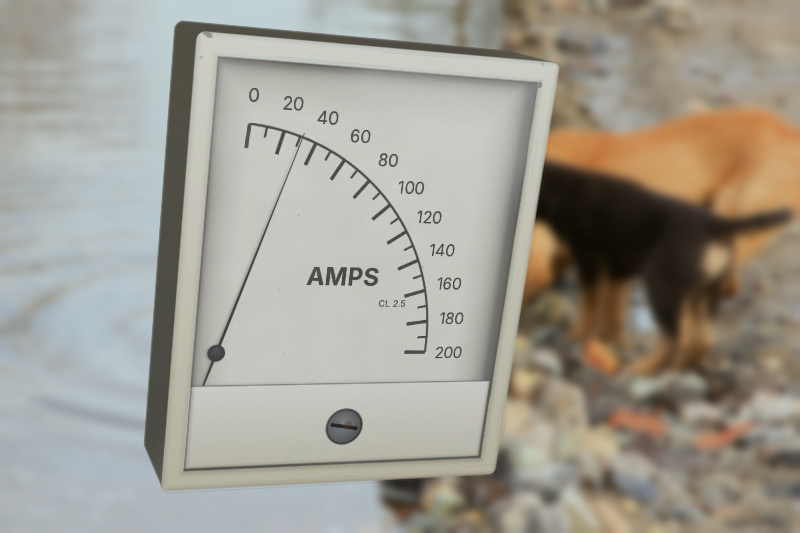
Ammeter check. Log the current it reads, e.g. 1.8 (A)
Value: 30 (A)
